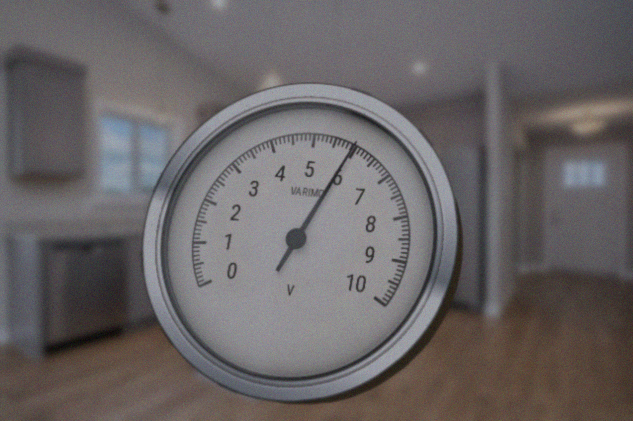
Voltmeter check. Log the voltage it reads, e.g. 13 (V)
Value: 6 (V)
